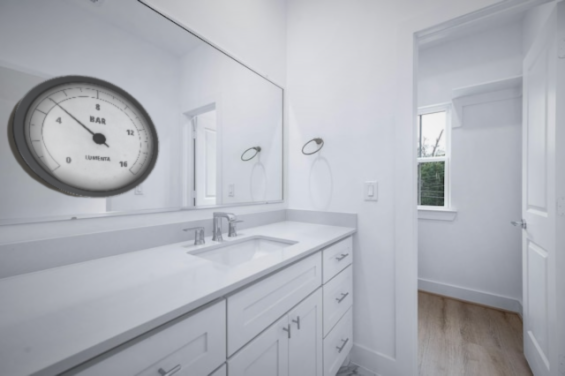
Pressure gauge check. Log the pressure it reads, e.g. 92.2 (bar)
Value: 5 (bar)
